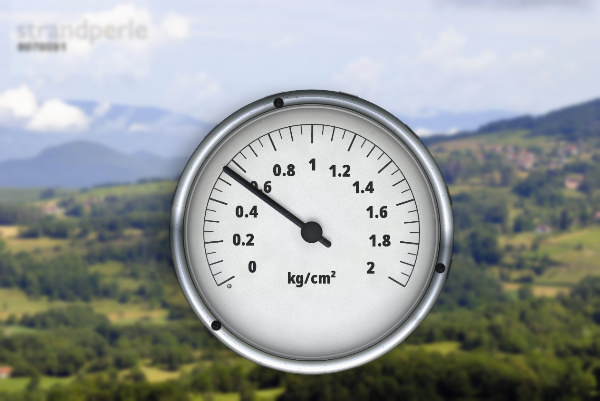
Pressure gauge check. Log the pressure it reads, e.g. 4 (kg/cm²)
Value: 0.55 (kg/cm²)
